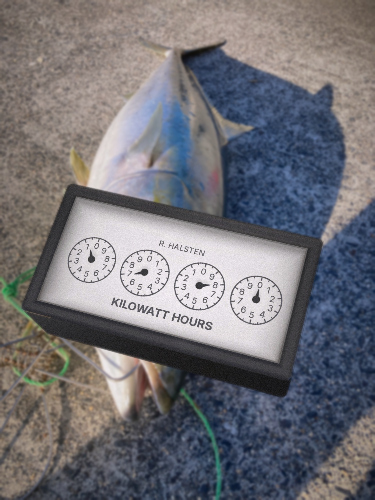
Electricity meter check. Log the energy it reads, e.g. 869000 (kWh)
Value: 680 (kWh)
